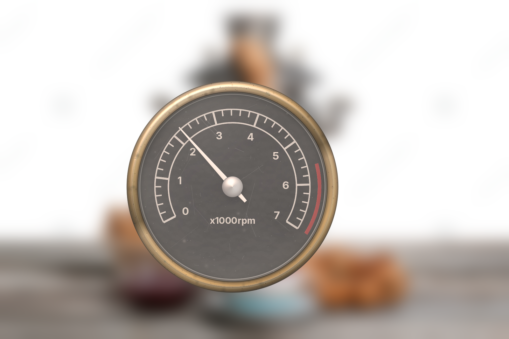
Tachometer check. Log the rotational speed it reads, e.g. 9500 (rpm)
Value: 2200 (rpm)
